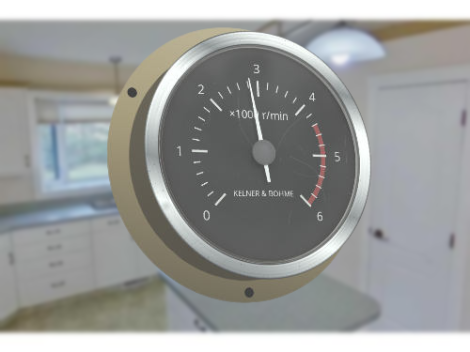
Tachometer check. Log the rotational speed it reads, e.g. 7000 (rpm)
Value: 2800 (rpm)
